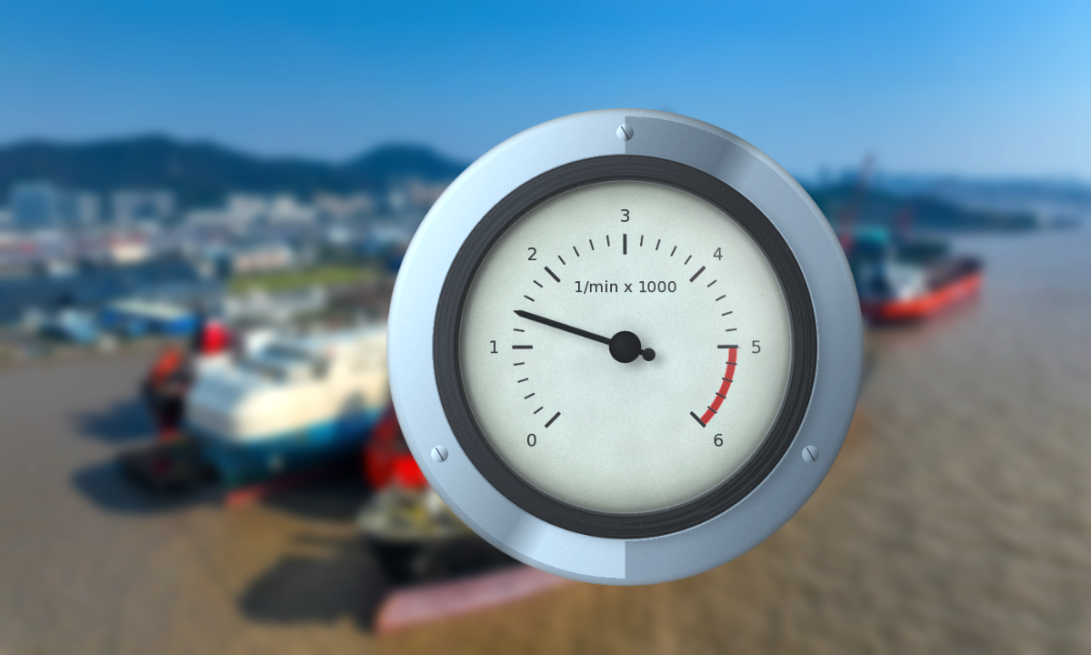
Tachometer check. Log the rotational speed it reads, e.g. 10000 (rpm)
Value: 1400 (rpm)
